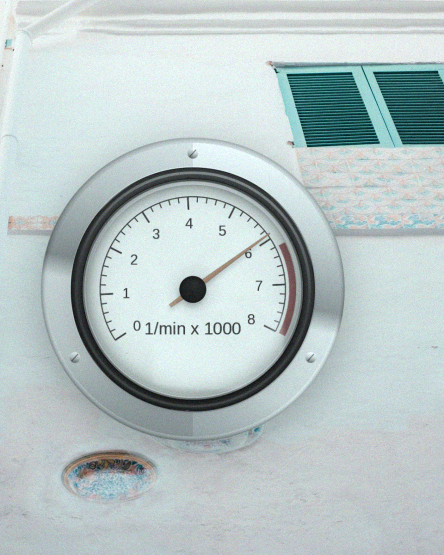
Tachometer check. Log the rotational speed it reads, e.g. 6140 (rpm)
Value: 5900 (rpm)
